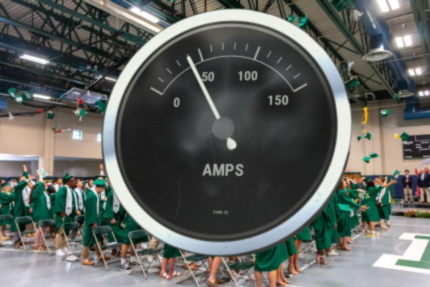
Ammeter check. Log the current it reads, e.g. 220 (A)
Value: 40 (A)
